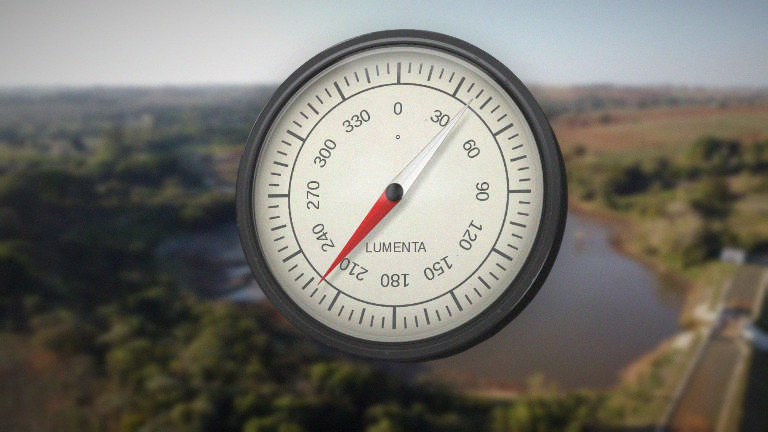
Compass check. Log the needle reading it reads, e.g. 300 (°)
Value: 220 (°)
